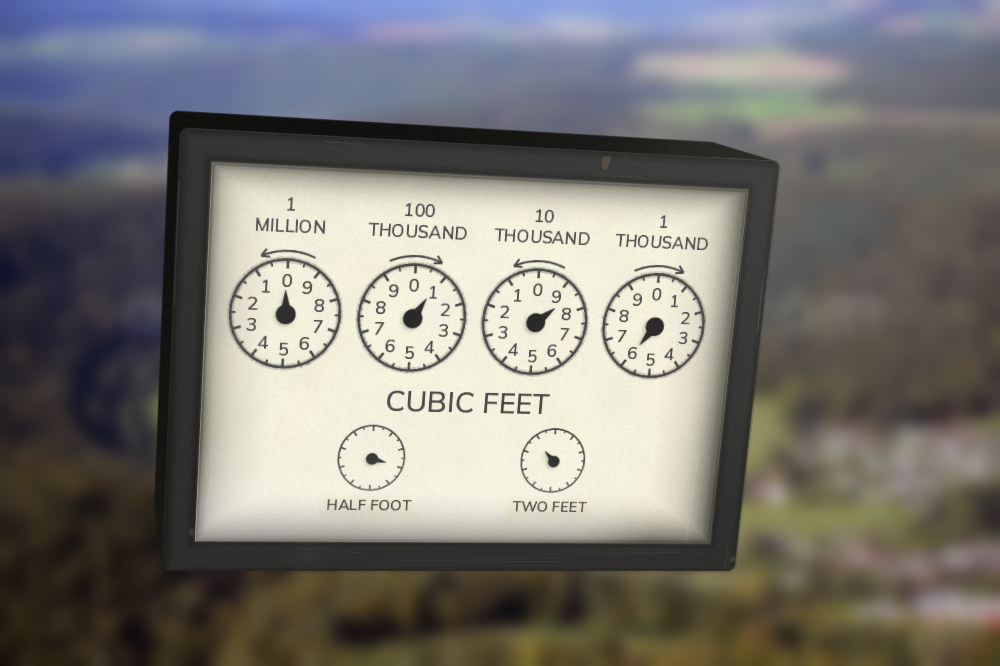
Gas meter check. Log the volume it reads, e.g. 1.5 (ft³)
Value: 8600 (ft³)
